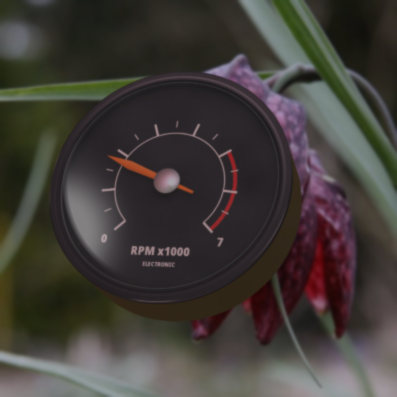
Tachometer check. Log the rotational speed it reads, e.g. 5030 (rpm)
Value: 1750 (rpm)
